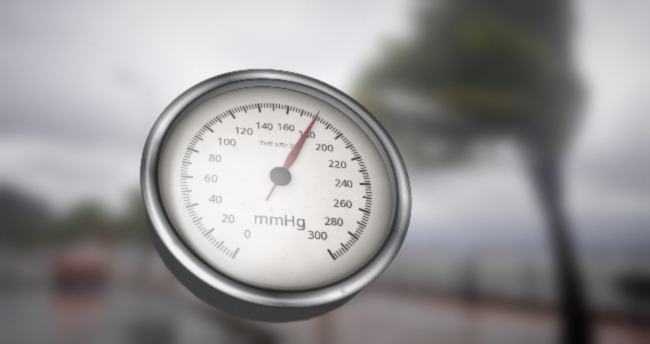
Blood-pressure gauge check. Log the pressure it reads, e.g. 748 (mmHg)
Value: 180 (mmHg)
